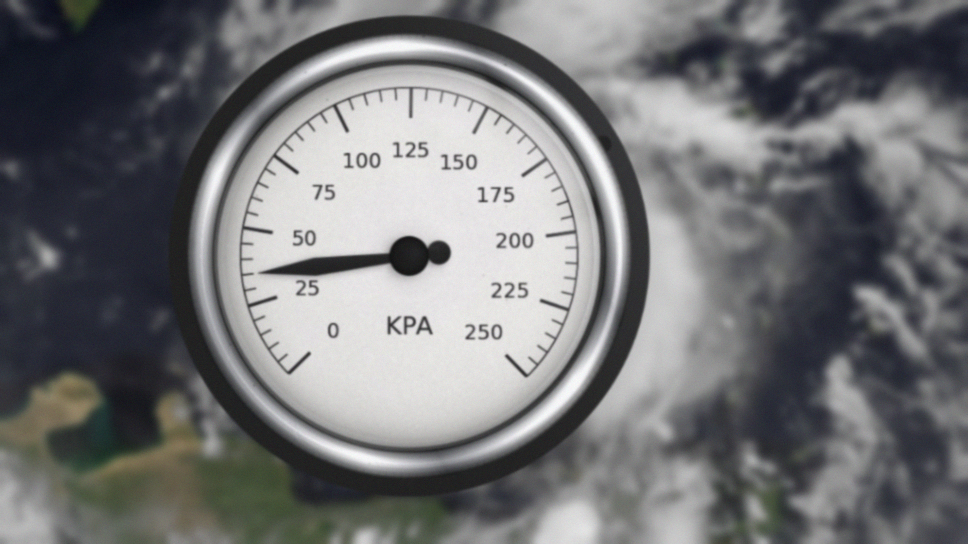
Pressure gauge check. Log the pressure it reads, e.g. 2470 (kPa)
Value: 35 (kPa)
